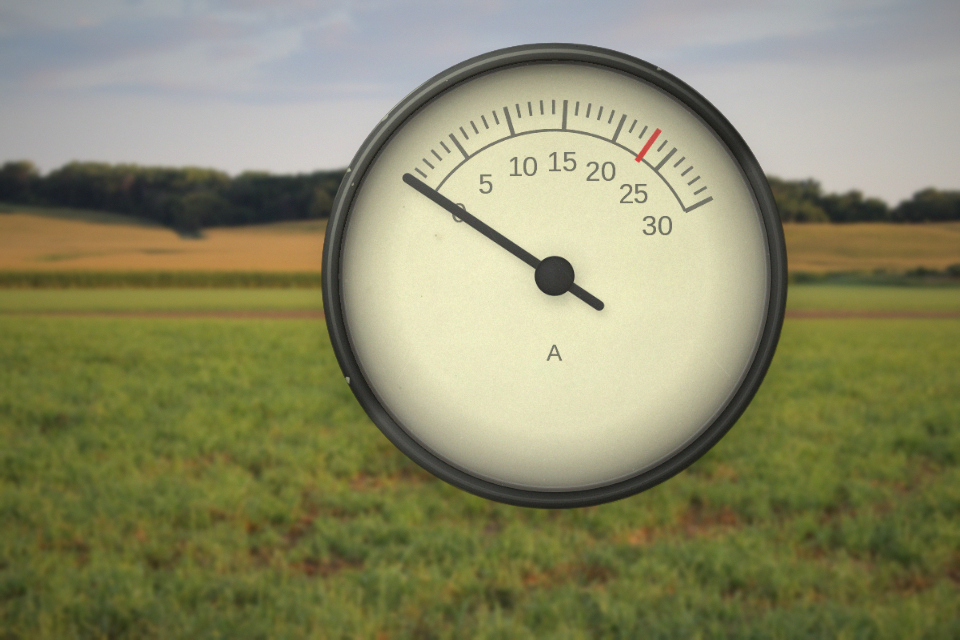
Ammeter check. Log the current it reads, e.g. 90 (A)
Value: 0 (A)
